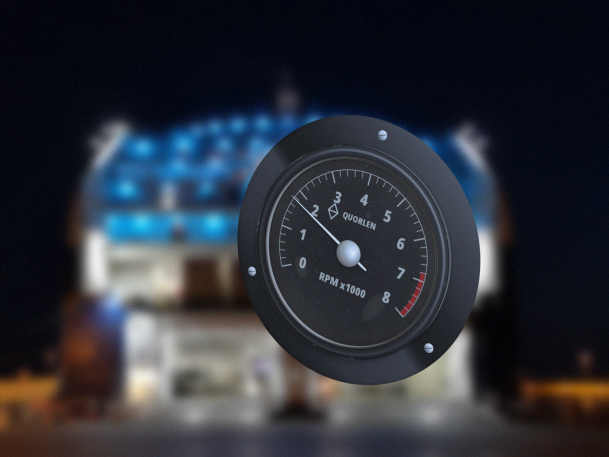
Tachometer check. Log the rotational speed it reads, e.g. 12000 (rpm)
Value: 1800 (rpm)
